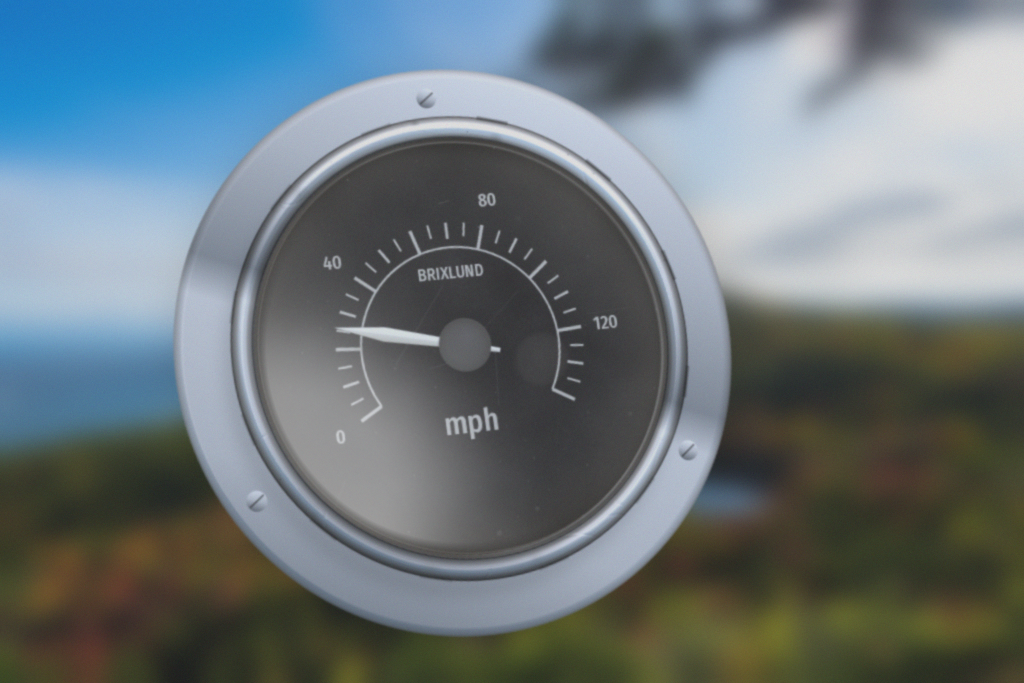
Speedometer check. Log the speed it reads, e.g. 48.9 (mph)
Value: 25 (mph)
